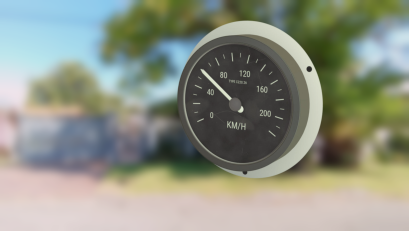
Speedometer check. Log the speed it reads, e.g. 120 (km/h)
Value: 60 (km/h)
